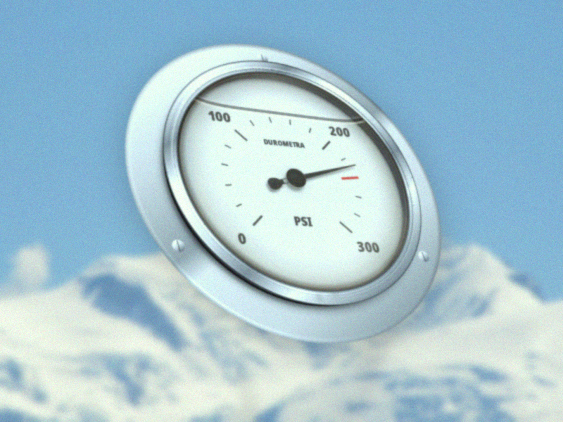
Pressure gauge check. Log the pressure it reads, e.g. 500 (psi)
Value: 230 (psi)
